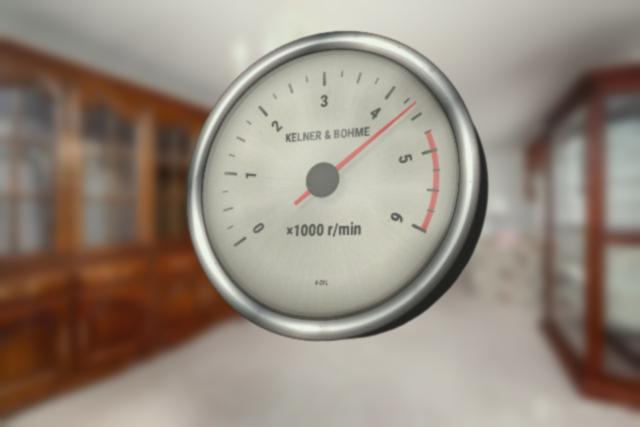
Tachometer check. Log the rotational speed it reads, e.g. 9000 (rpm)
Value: 4375 (rpm)
